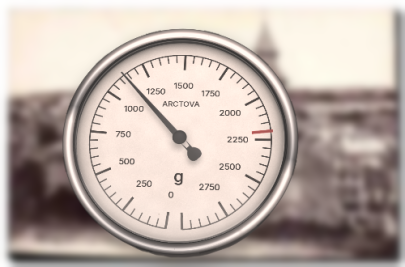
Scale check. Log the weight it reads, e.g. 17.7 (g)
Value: 1125 (g)
